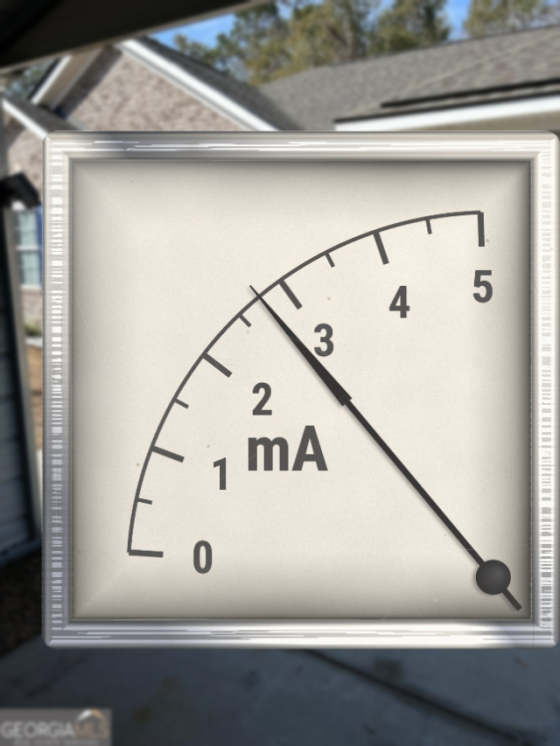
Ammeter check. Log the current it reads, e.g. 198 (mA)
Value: 2.75 (mA)
